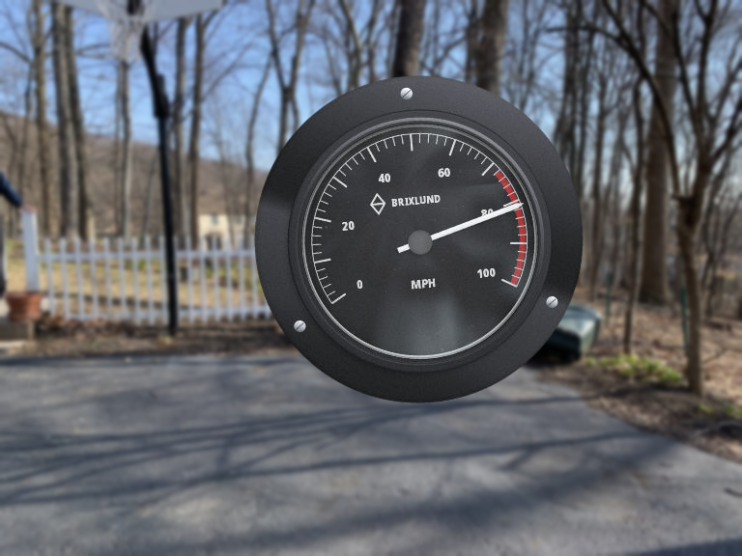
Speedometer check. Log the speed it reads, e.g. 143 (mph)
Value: 81 (mph)
